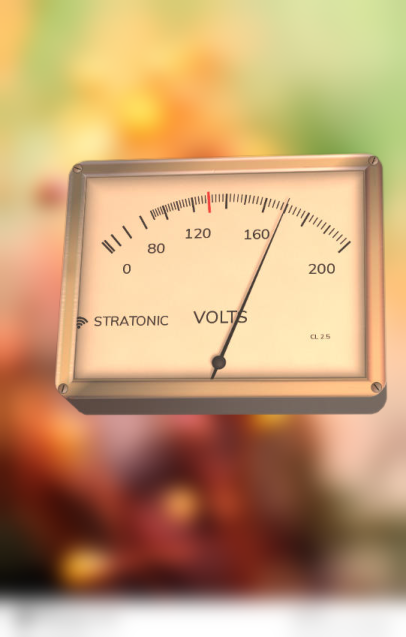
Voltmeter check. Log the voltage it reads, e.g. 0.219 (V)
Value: 170 (V)
